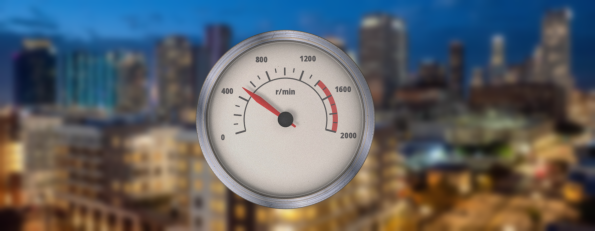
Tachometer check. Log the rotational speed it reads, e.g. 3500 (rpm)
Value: 500 (rpm)
